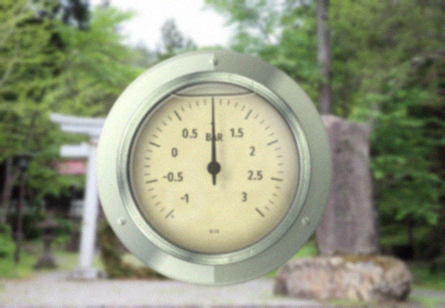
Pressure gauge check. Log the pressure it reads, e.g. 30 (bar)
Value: 1 (bar)
